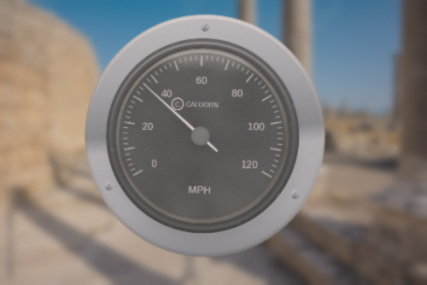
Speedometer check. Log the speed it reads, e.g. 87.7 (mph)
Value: 36 (mph)
